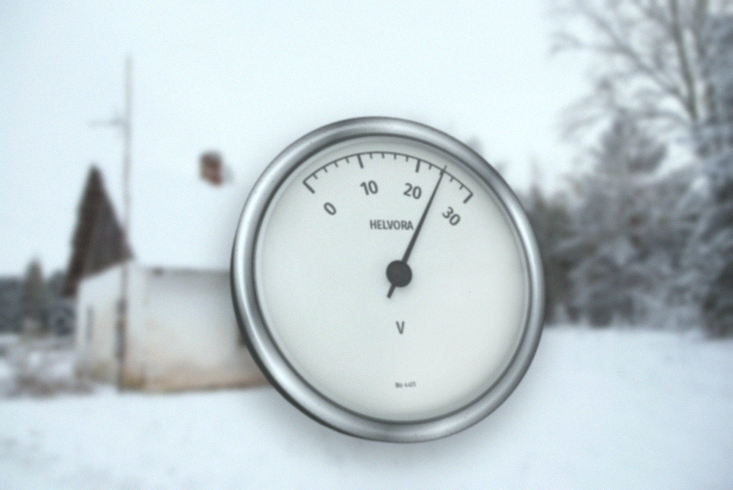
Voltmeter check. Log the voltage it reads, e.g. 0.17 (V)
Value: 24 (V)
